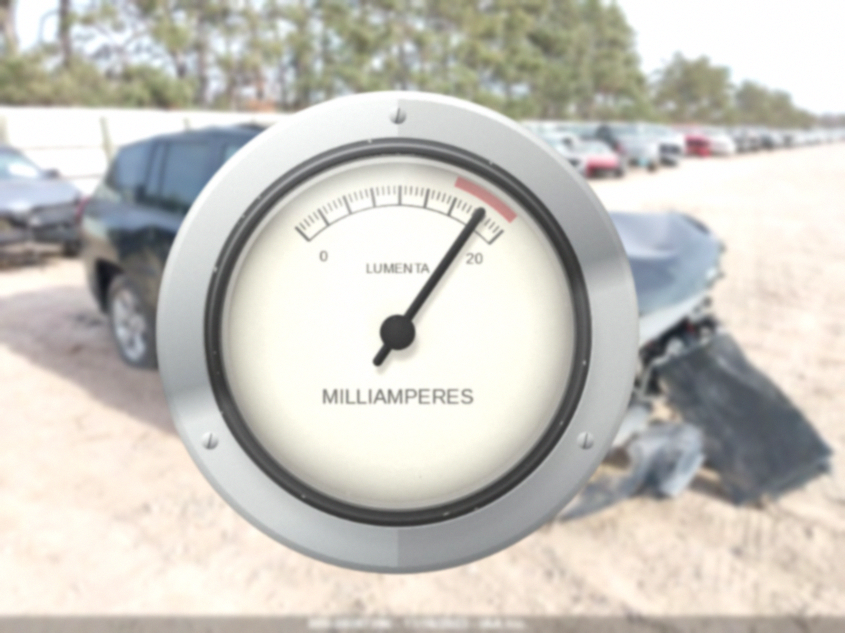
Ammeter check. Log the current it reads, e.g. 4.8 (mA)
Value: 17.5 (mA)
